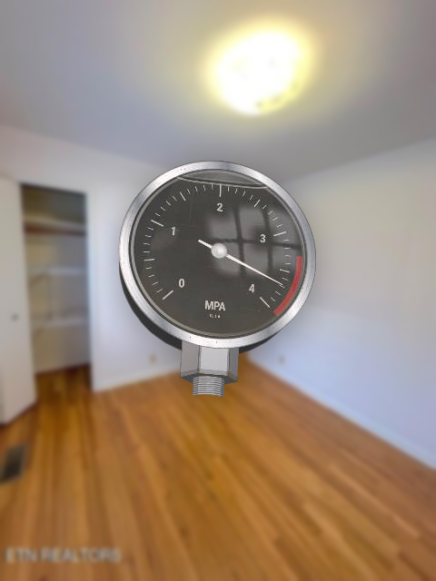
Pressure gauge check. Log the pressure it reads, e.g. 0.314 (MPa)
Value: 3.7 (MPa)
